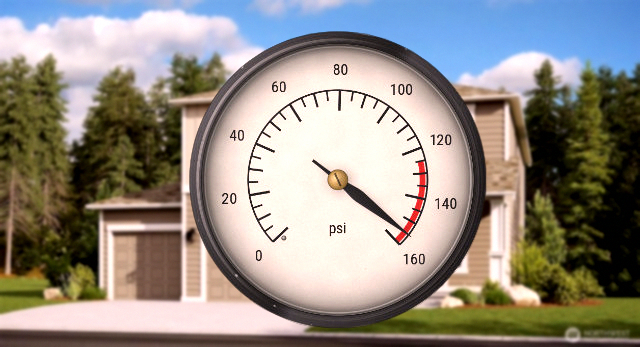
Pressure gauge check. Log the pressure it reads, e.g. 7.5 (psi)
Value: 155 (psi)
